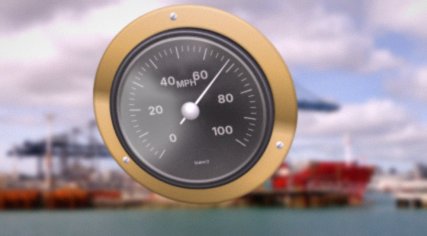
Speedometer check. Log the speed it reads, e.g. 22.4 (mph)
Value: 68 (mph)
